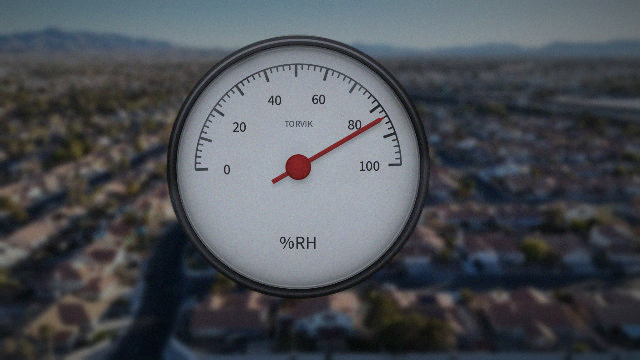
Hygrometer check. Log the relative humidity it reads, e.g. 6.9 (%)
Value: 84 (%)
